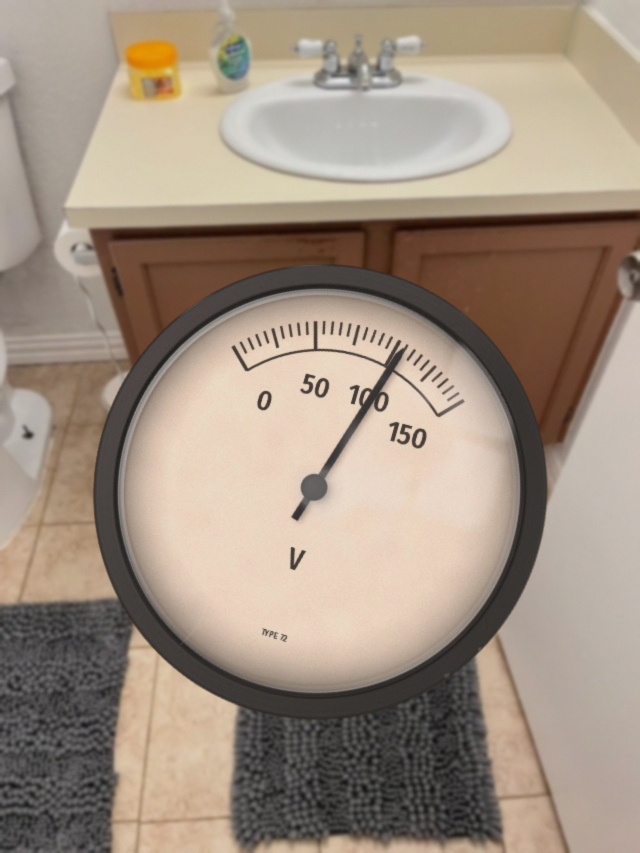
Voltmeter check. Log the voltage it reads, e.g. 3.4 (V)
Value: 105 (V)
